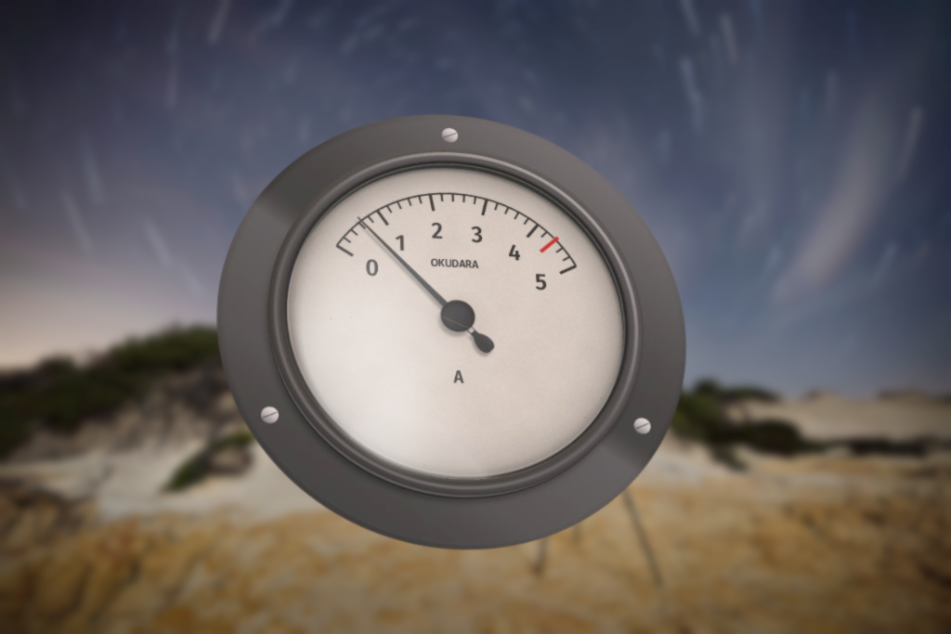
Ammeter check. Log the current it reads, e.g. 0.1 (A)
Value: 0.6 (A)
